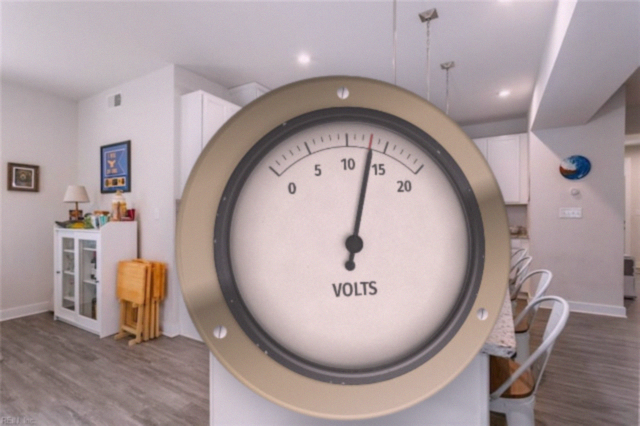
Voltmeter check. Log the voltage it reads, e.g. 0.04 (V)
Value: 13 (V)
